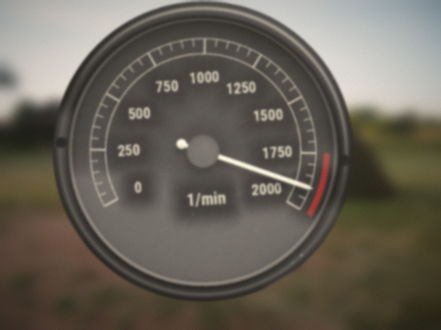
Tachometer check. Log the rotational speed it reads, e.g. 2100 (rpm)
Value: 1900 (rpm)
